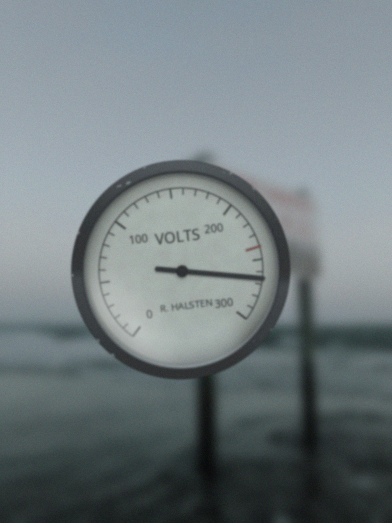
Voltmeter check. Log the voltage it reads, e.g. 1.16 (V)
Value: 265 (V)
